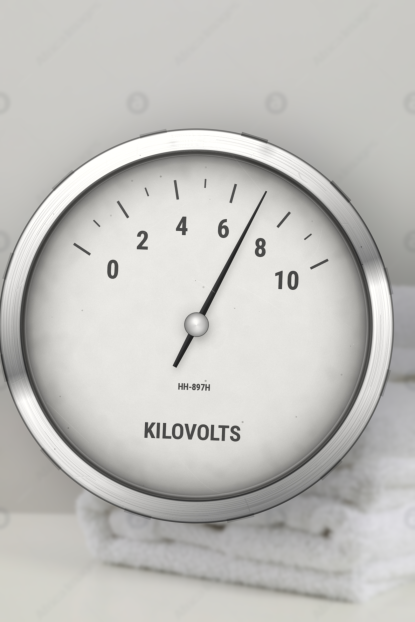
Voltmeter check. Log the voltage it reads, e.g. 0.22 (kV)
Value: 7 (kV)
